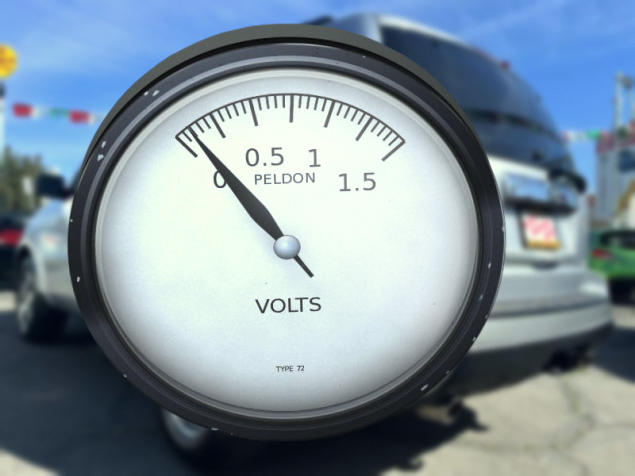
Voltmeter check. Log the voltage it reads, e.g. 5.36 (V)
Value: 0.1 (V)
